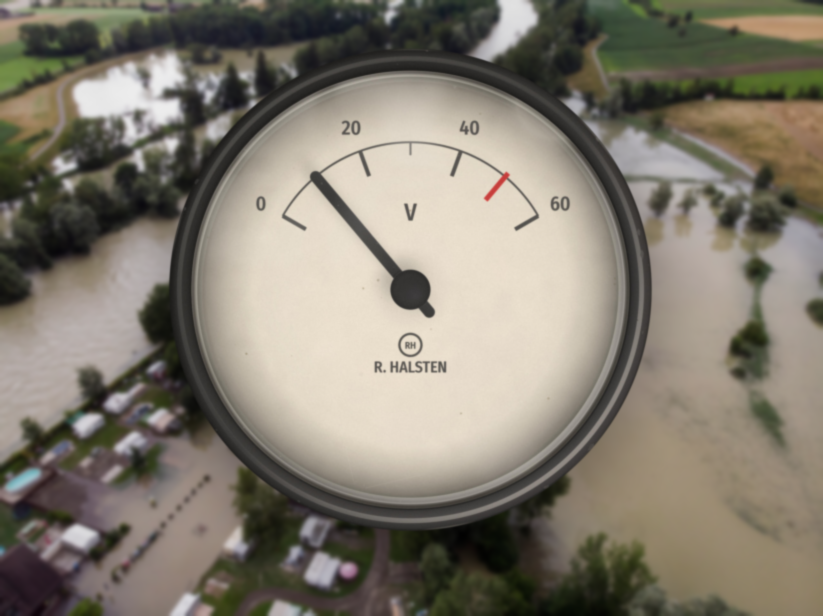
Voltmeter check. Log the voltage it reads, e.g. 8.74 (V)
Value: 10 (V)
